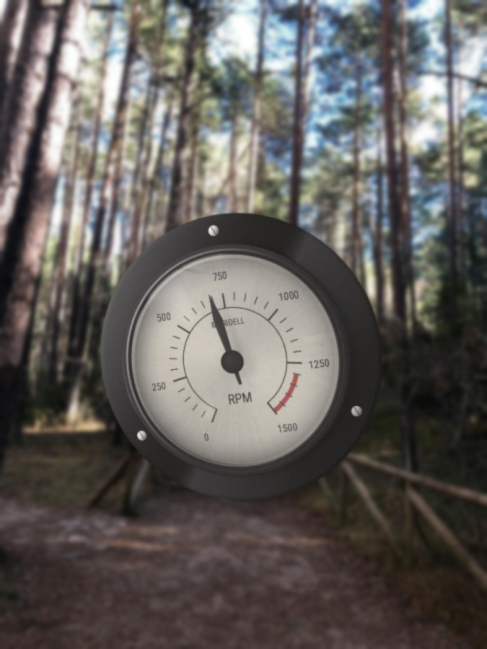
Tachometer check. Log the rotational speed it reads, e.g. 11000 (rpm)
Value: 700 (rpm)
